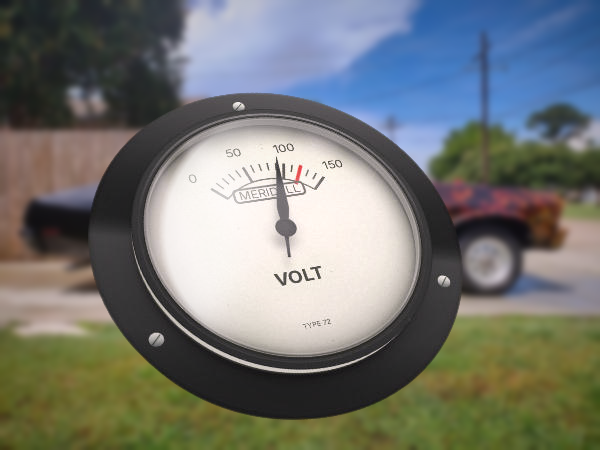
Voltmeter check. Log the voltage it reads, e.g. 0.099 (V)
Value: 90 (V)
